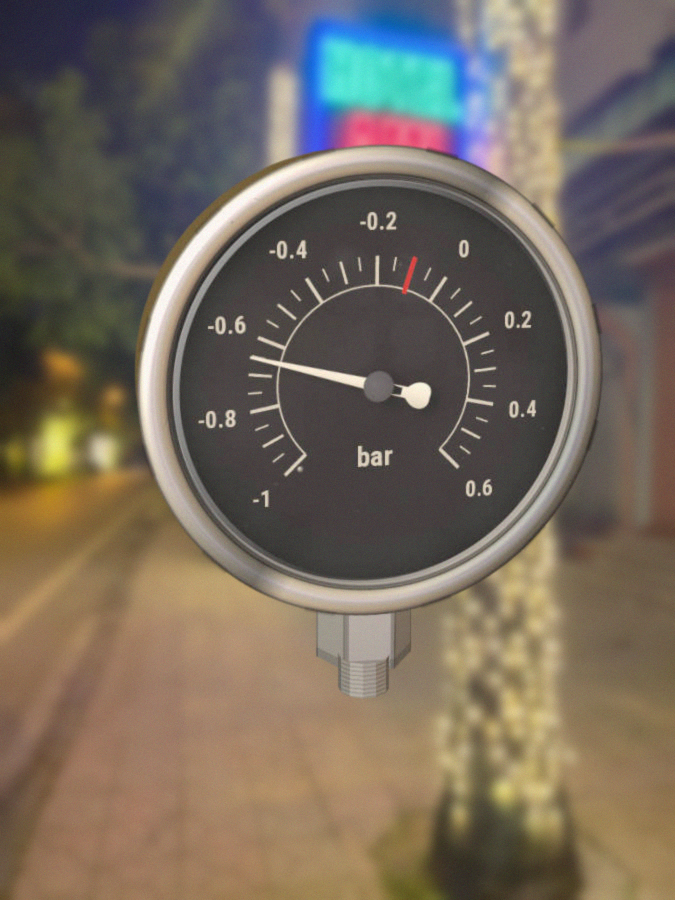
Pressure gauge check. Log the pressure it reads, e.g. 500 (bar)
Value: -0.65 (bar)
